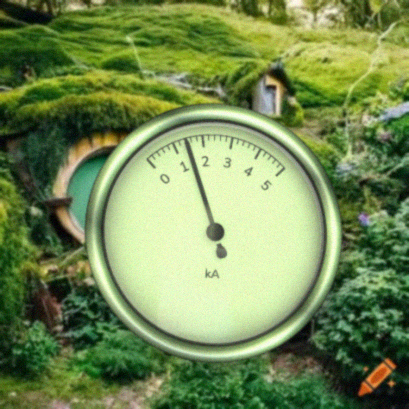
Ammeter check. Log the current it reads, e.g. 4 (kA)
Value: 1.4 (kA)
